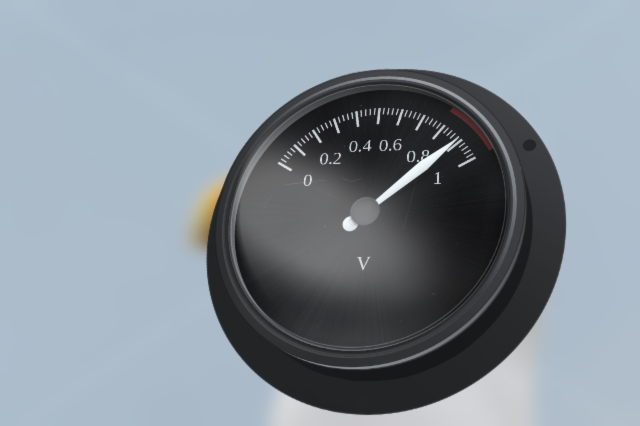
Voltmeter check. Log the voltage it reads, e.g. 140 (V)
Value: 0.9 (V)
